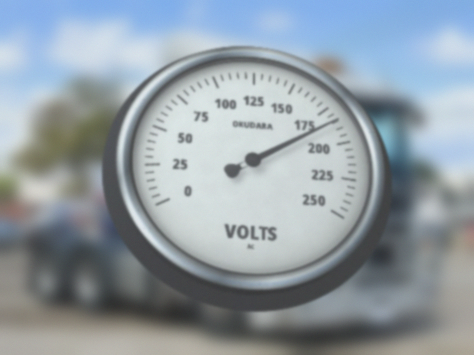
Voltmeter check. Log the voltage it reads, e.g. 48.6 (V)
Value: 185 (V)
